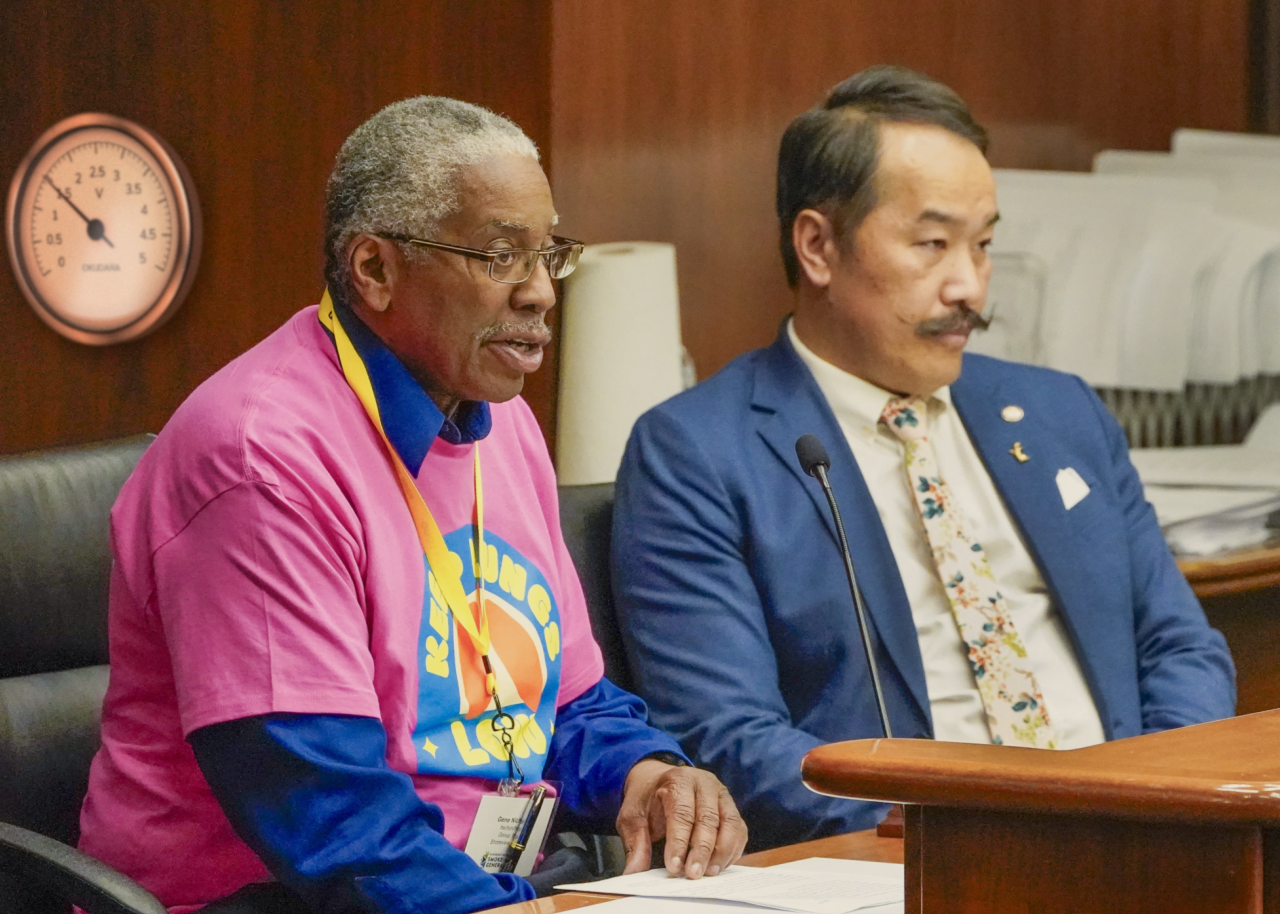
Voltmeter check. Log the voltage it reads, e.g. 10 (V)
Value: 1.5 (V)
